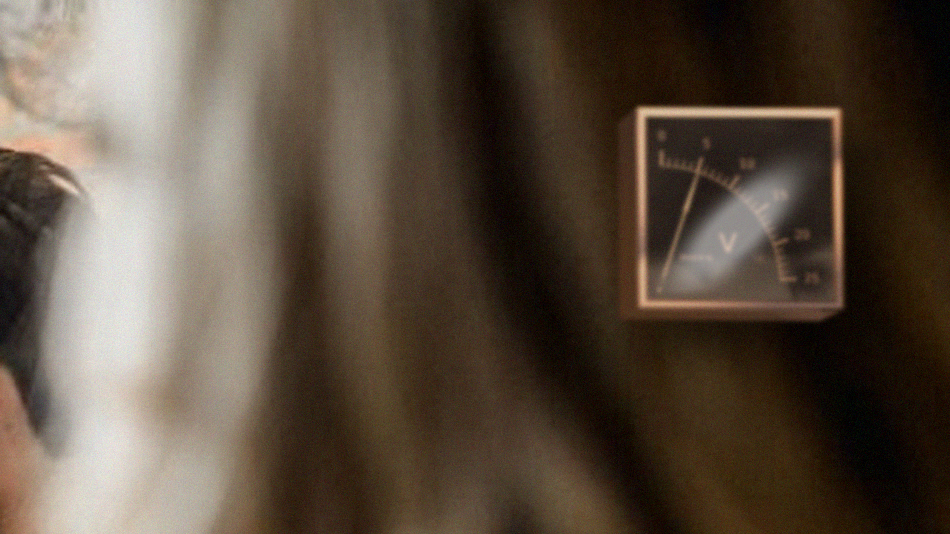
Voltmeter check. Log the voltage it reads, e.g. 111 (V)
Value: 5 (V)
